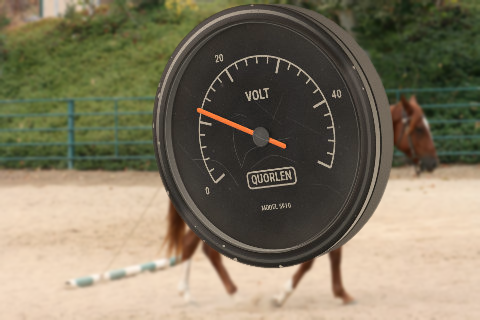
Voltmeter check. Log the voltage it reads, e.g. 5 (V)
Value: 12 (V)
